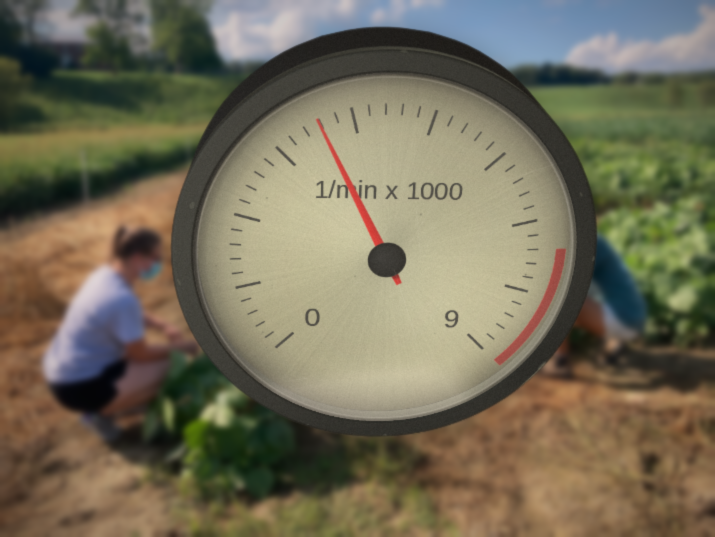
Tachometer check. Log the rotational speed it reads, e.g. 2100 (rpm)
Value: 3600 (rpm)
